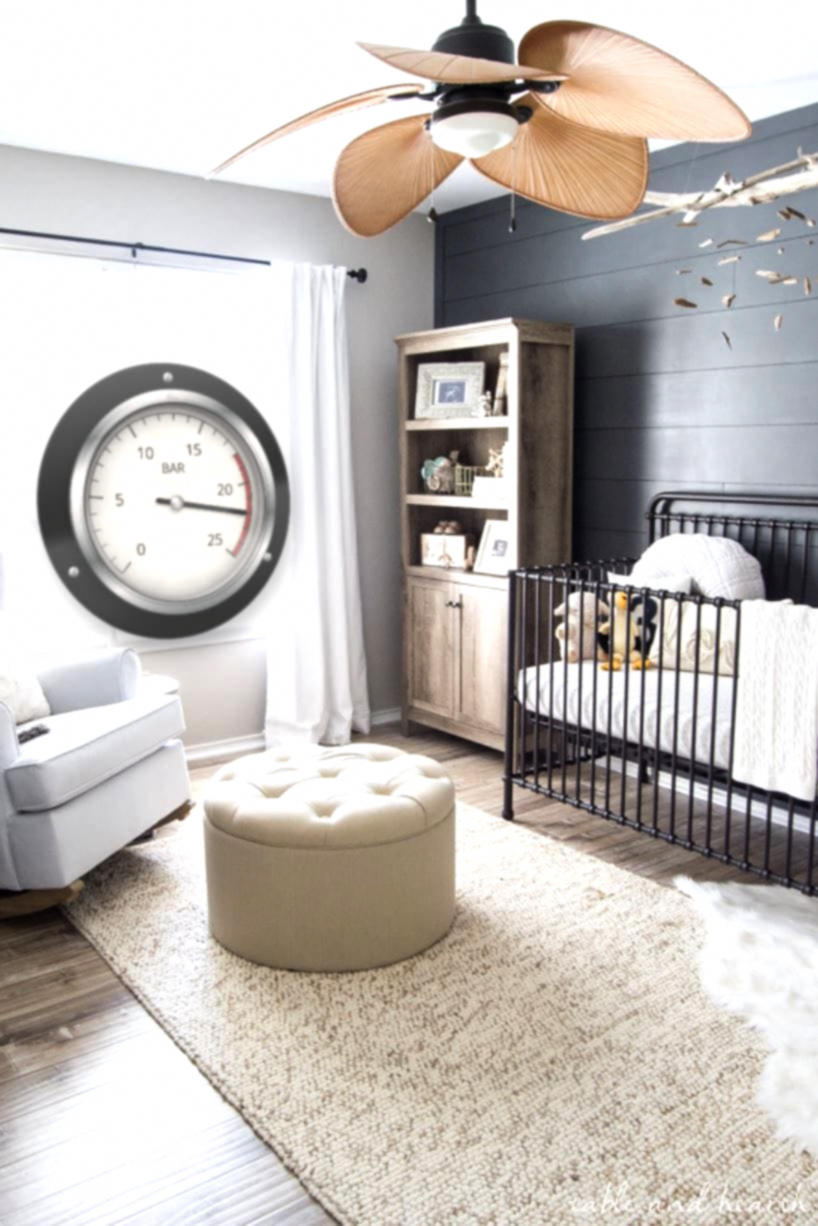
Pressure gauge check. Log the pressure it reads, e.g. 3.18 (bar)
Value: 22 (bar)
